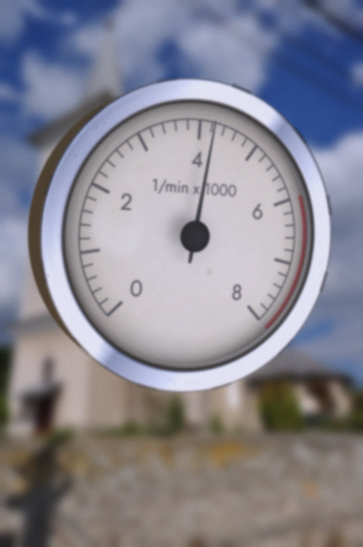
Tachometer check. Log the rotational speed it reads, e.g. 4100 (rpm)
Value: 4200 (rpm)
